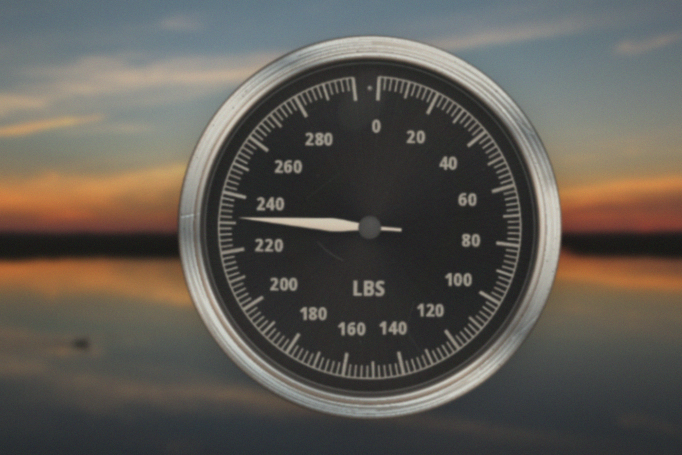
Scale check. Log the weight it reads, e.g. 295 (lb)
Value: 232 (lb)
